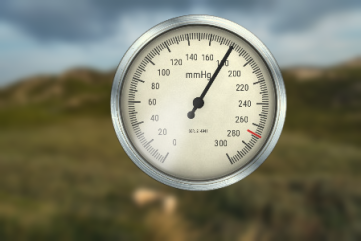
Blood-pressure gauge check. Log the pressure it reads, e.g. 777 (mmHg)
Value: 180 (mmHg)
